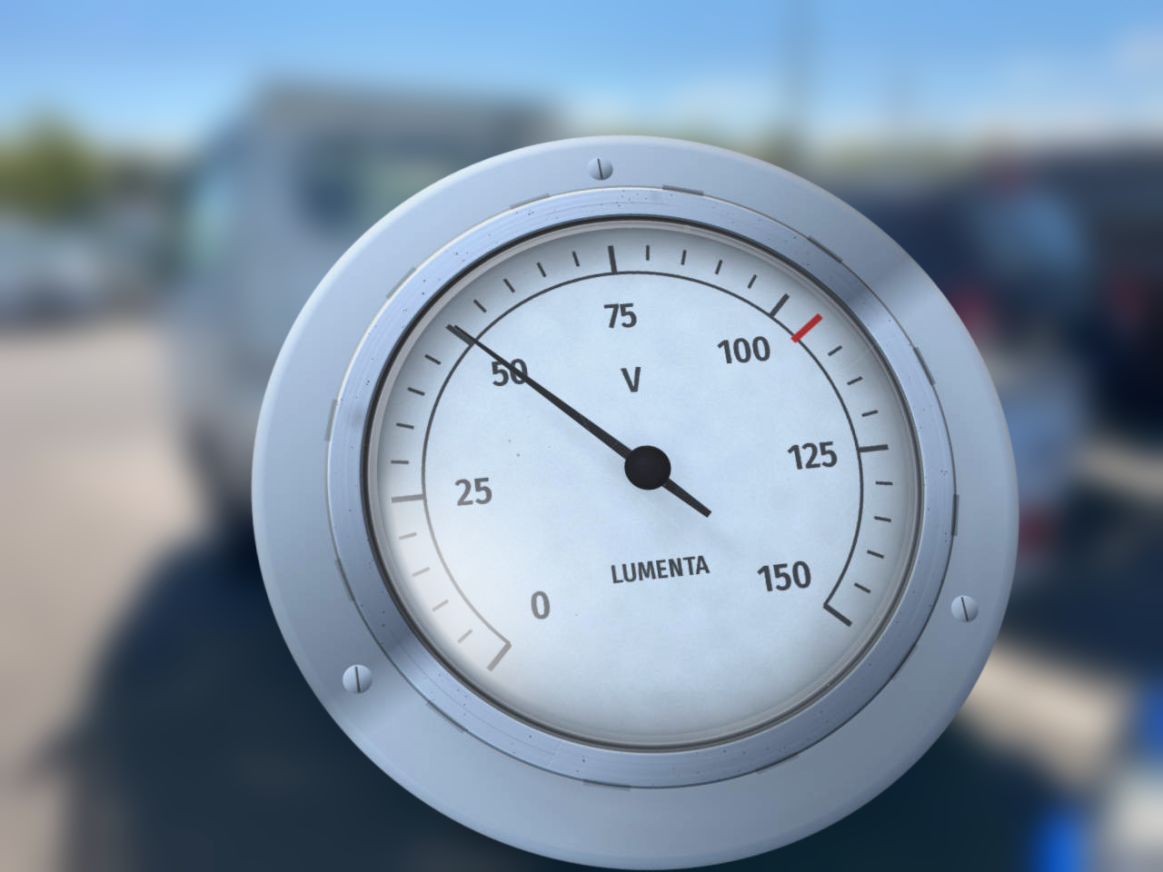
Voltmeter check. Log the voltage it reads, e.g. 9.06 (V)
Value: 50 (V)
